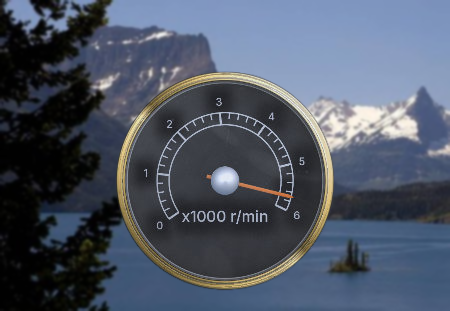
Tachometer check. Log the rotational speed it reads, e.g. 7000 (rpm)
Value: 5700 (rpm)
